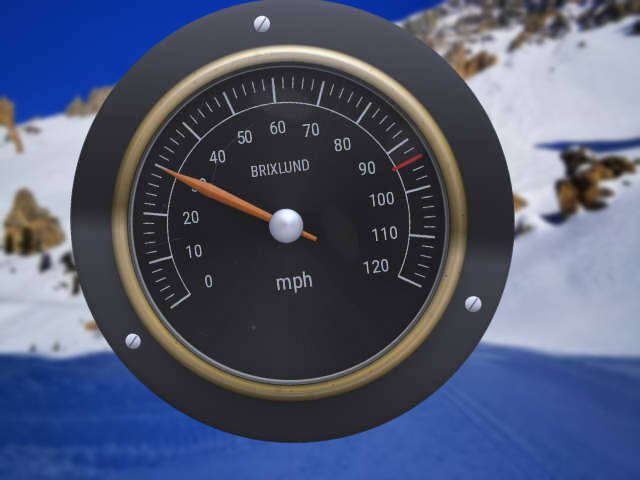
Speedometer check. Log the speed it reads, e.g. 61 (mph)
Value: 30 (mph)
